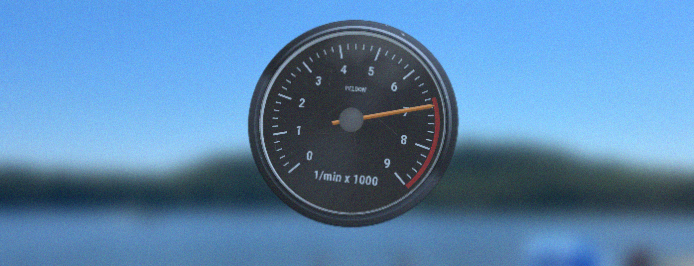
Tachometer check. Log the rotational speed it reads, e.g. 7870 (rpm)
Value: 7000 (rpm)
